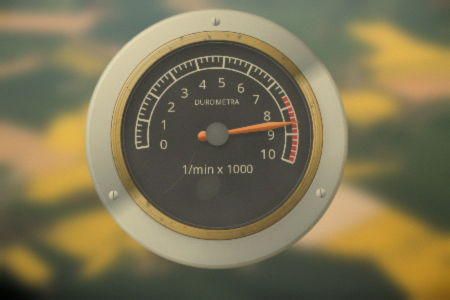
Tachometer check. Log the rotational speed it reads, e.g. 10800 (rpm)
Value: 8600 (rpm)
